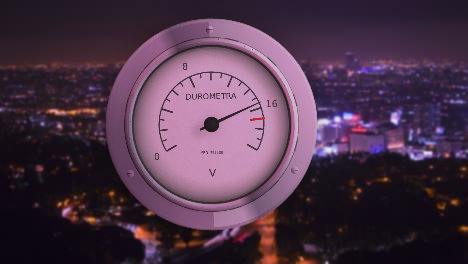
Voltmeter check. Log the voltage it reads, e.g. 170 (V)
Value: 15.5 (V)
